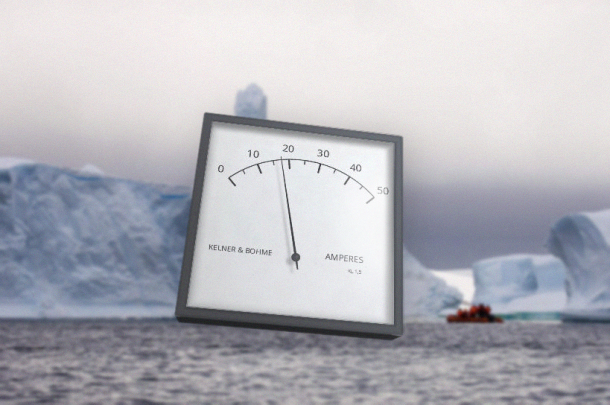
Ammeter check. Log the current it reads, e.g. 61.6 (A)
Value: 17.5 (A)
